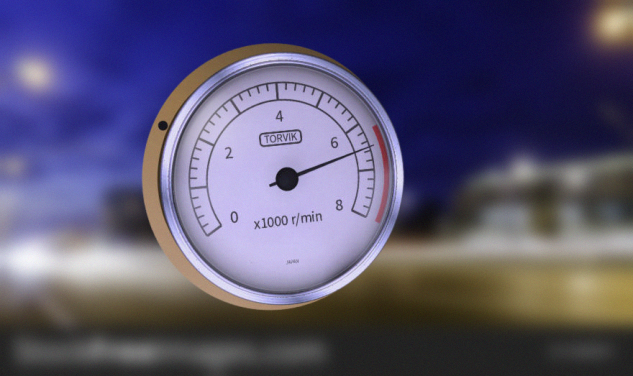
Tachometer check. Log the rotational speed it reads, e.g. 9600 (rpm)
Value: 6500 (rpm)
